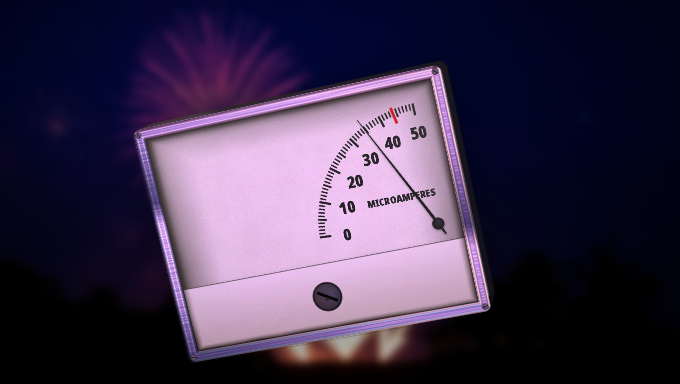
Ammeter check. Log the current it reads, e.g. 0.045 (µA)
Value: 35 (µA)
